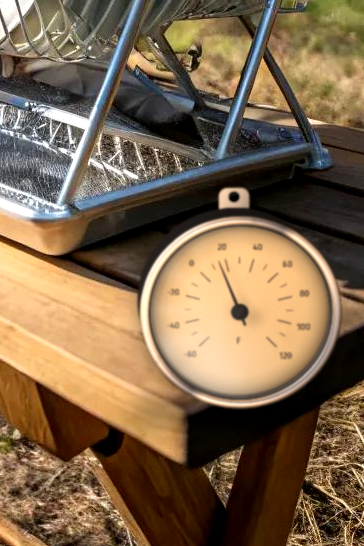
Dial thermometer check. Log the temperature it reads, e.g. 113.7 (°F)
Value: 15 (°F)
